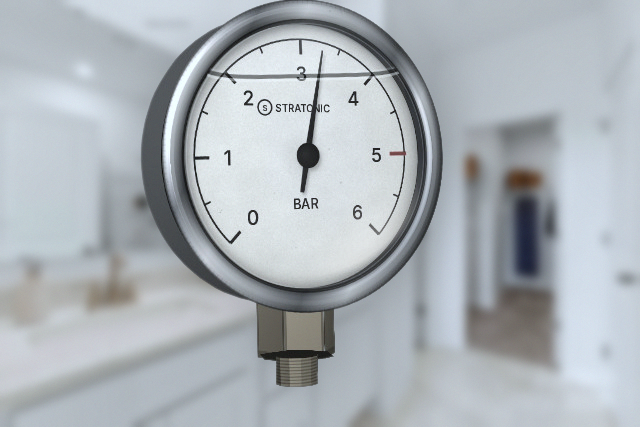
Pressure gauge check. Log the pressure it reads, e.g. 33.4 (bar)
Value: 3.25 (bar)
